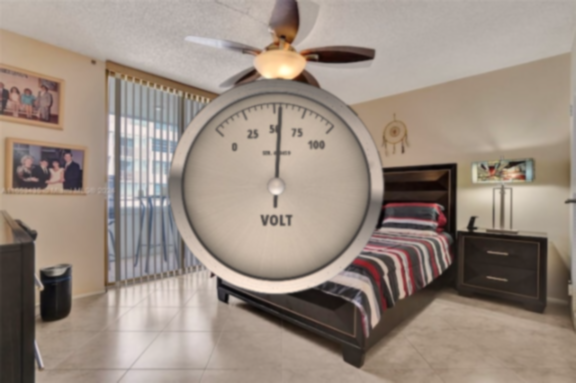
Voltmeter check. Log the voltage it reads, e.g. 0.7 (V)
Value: 55 (V)
